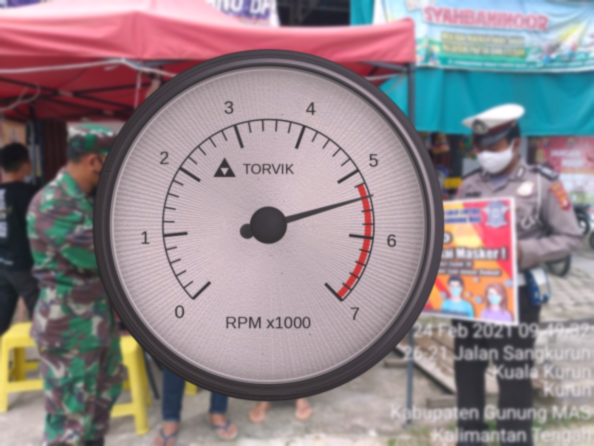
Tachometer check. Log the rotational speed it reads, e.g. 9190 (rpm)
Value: 5400 (rpm)
